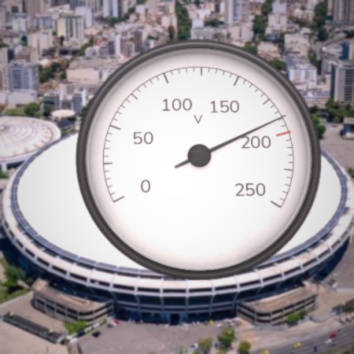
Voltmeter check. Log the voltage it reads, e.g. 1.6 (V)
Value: 190 (V)
